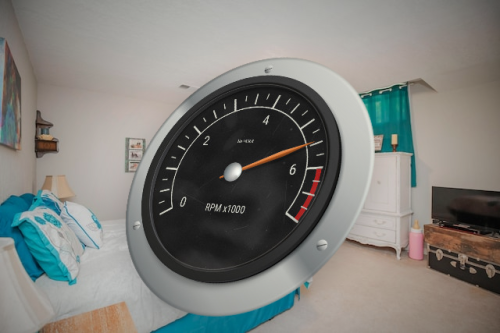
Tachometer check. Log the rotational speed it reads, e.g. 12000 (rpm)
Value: 5500 (rpm)
